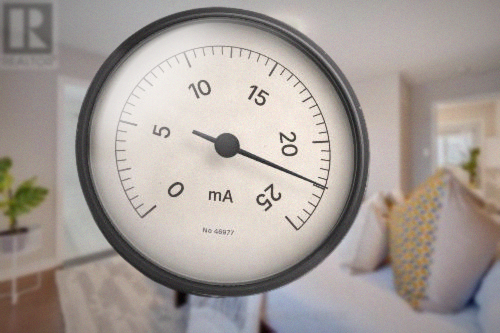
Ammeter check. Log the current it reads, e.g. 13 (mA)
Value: 22.5 (mA)
